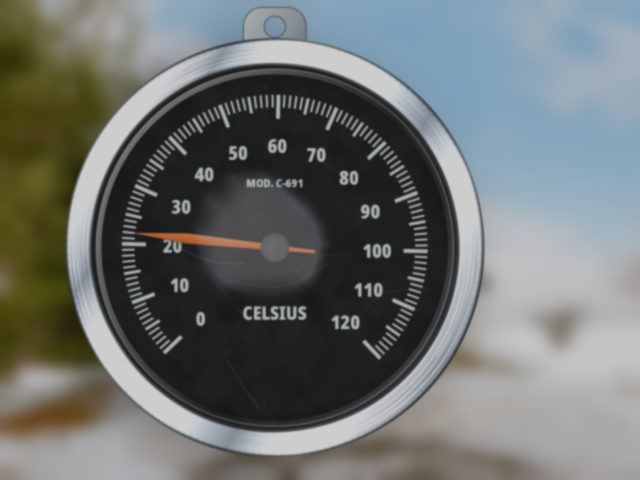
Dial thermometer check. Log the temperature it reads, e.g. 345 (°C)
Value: 22 (°C)
